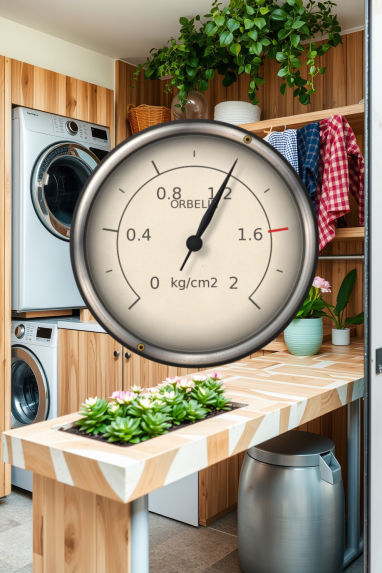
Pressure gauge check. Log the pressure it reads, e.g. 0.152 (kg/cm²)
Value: 1.2 (kg/cm²)
